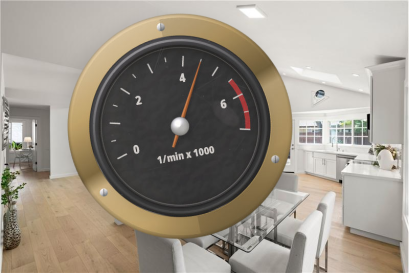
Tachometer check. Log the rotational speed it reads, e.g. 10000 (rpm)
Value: 4500 (rpm)
